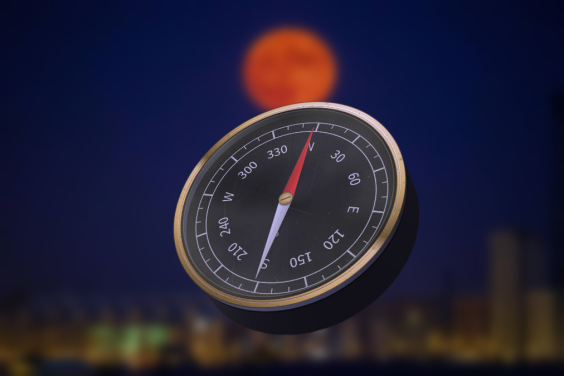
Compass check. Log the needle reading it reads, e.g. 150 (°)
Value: 0 (°)
